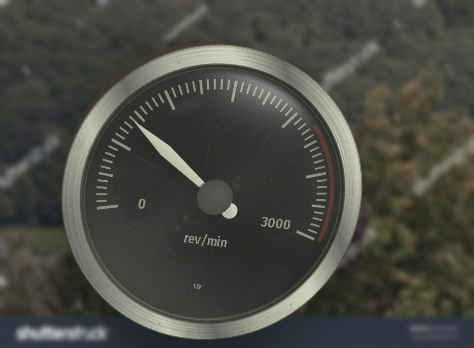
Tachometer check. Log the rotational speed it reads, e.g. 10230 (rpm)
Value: 700 (rpm)
